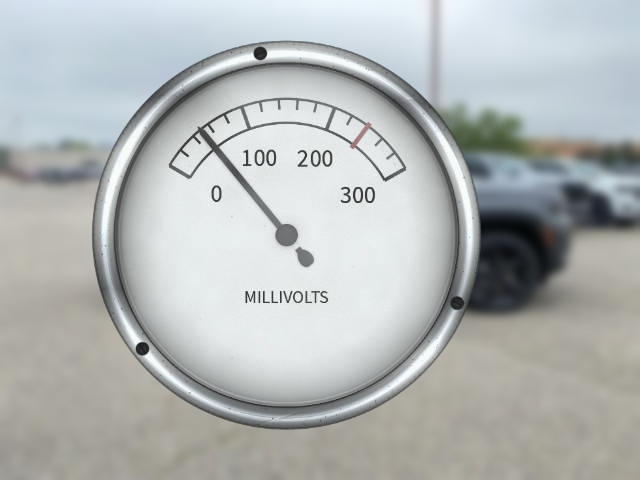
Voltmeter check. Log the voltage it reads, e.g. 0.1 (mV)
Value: 50 (mV)
